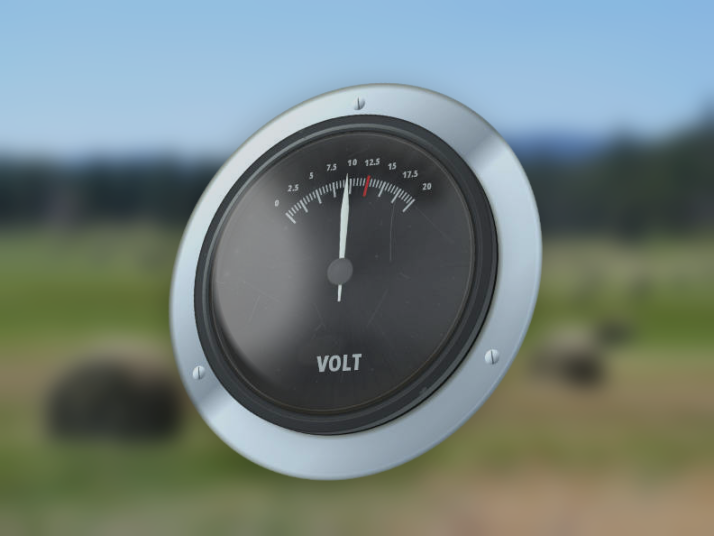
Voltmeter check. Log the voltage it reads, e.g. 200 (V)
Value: 10 (V)
